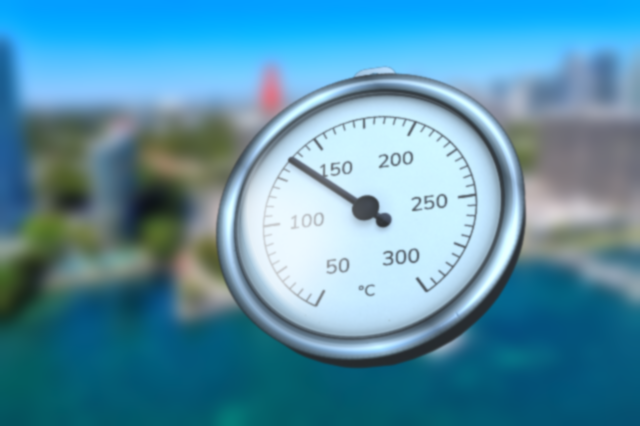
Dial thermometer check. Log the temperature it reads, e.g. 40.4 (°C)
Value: 135 (°C)
